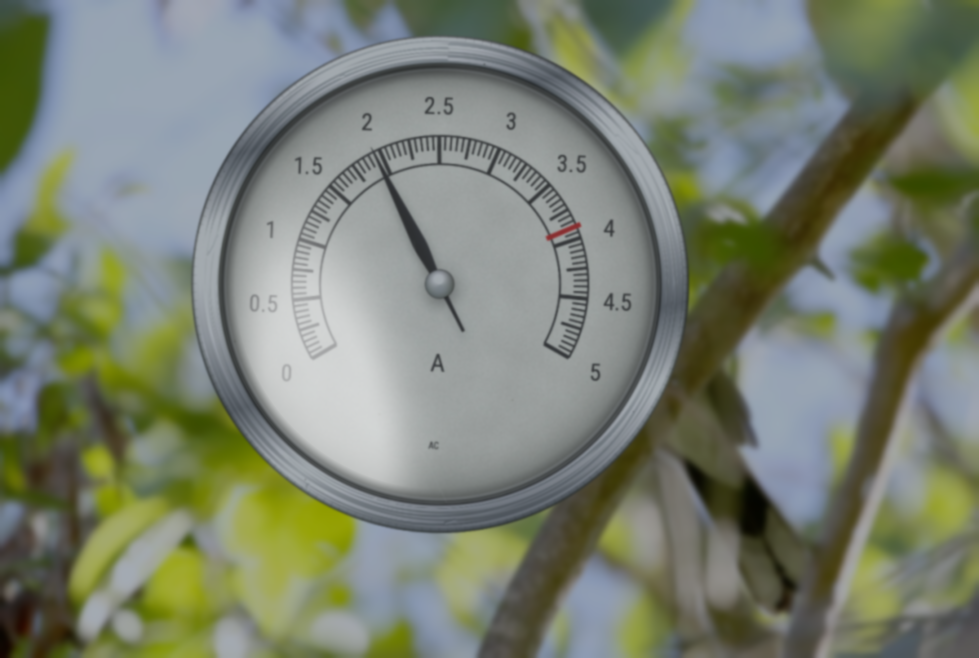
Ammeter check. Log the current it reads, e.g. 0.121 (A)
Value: 1.95 (A)
